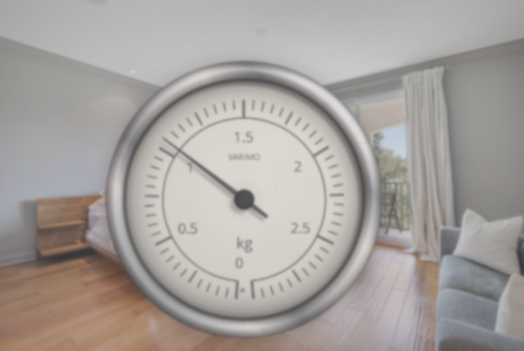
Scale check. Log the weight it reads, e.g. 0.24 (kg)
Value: 1.05 (kg)
